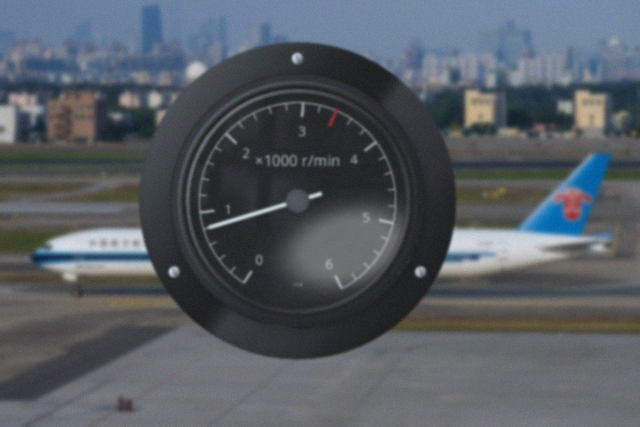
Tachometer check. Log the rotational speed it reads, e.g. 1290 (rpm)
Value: 800 (rpm)
